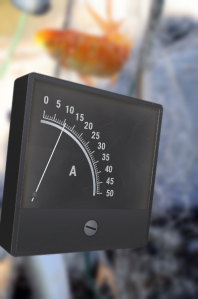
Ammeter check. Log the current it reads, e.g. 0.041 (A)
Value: 10 (A)
